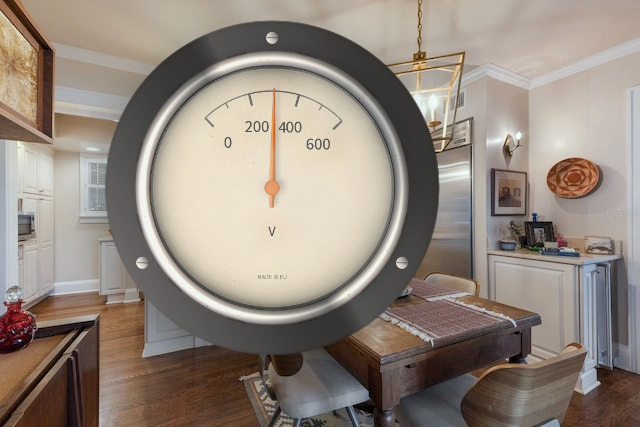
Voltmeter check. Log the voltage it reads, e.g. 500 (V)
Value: 300 (V)
